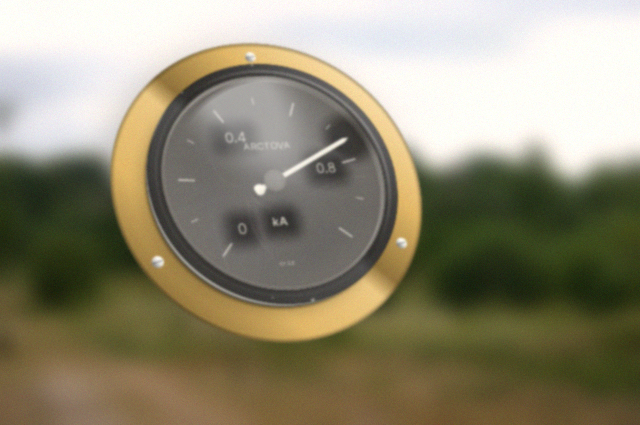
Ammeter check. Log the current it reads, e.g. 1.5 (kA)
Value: 0.75 (kA)
